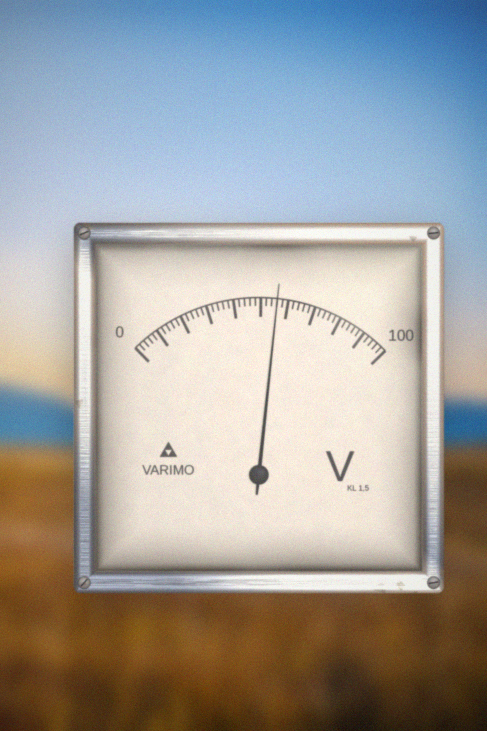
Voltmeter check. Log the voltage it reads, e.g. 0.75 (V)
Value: 56 (V)
